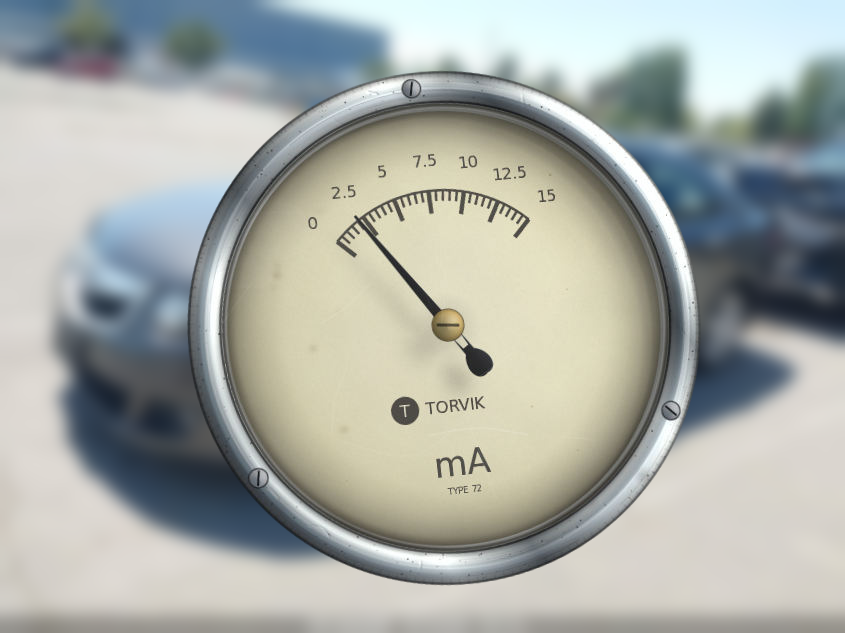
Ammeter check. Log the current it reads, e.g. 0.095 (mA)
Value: 2 (mA)
